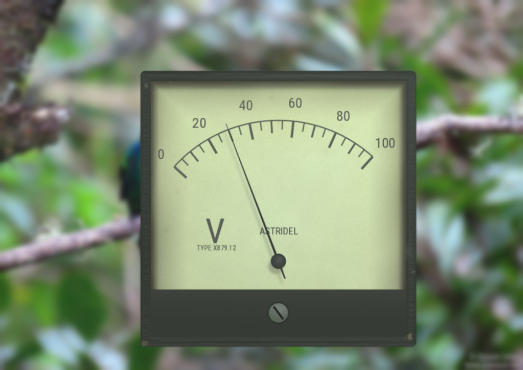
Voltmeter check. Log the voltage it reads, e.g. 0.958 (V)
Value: 30 (V)
